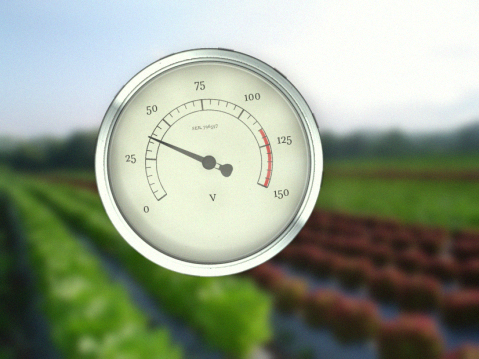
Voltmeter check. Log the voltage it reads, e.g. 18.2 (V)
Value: 37.5 (V)
